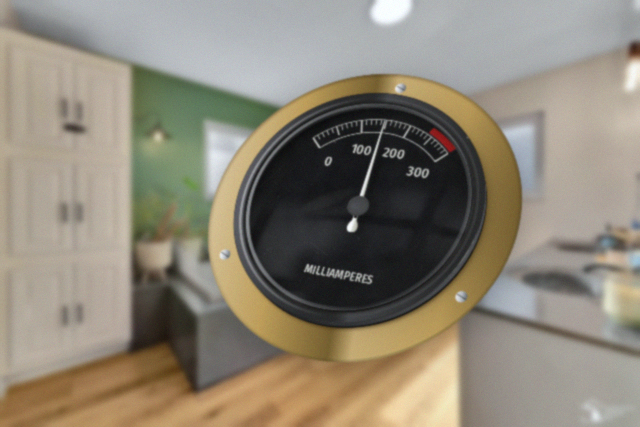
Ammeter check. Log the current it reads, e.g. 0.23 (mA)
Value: 150 (mA)
